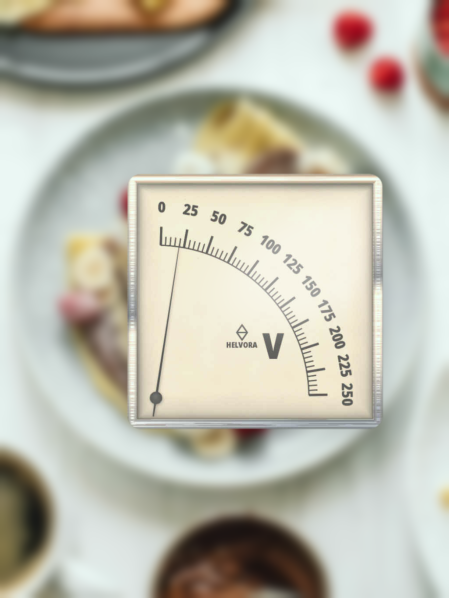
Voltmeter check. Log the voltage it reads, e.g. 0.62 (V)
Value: 20 (V)
